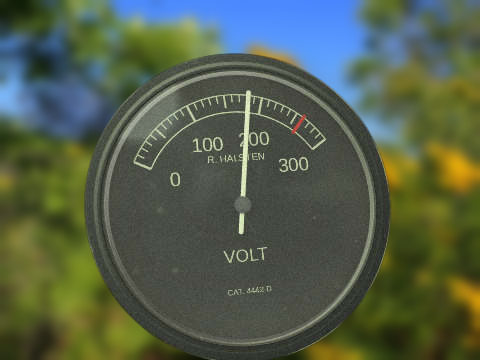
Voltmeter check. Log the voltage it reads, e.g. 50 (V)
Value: 180 (V)
